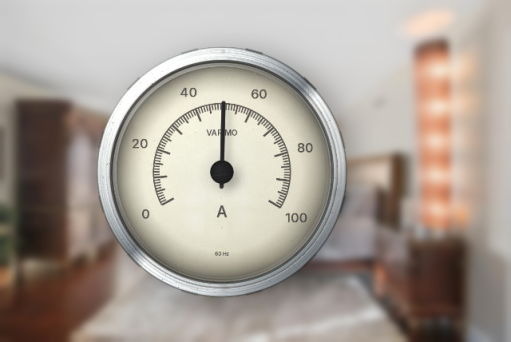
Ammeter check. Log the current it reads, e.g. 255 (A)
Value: 50 (A)
